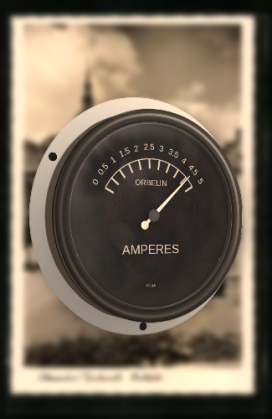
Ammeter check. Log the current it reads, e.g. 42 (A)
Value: 4.5 (A)
